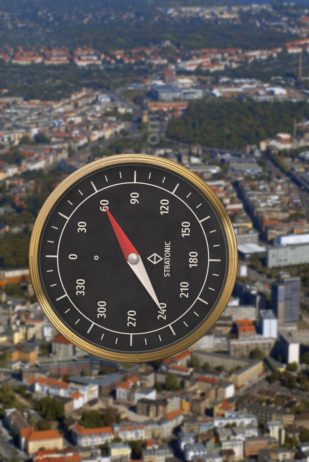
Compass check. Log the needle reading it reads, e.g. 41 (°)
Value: 60 (°)
